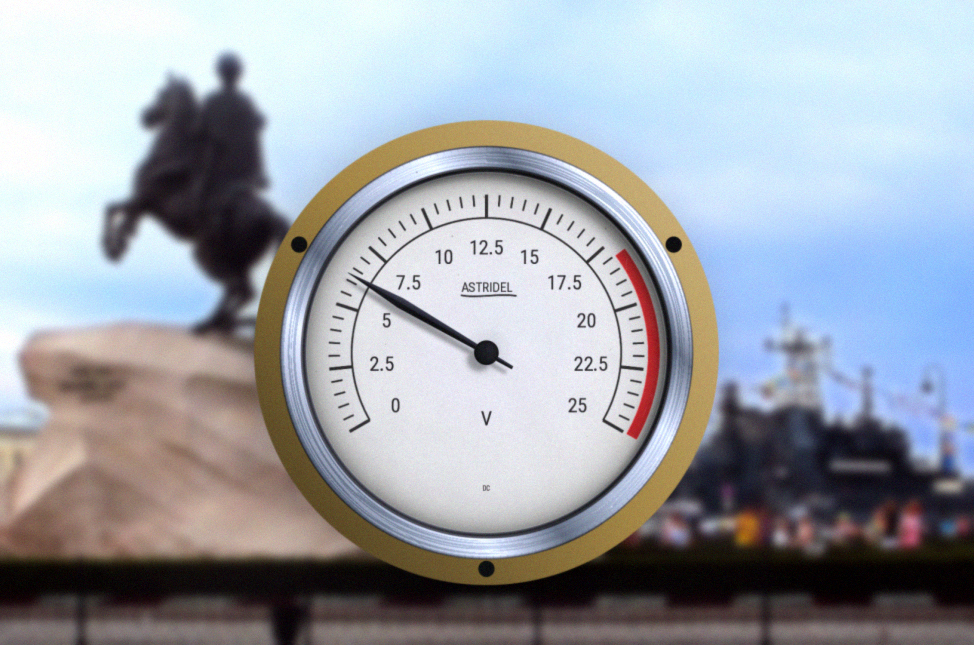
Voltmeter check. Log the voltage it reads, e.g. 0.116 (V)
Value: 6.25 (V)
